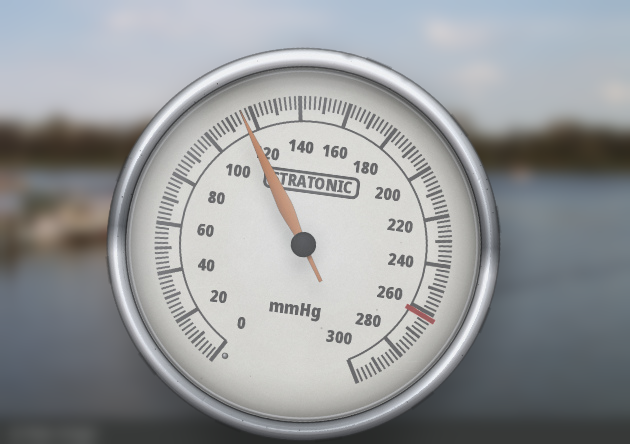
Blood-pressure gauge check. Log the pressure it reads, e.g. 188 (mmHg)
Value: 116 (mmHg)
